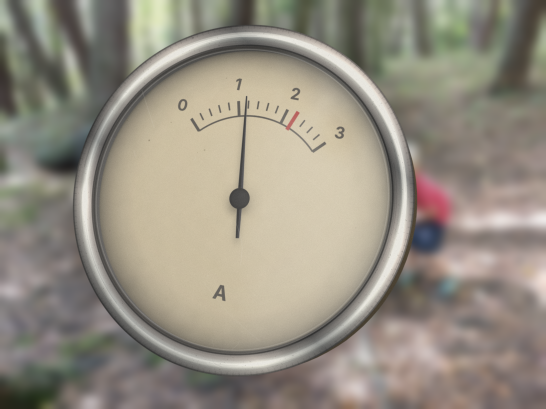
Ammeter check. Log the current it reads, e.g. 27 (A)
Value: 1.2 (A)
